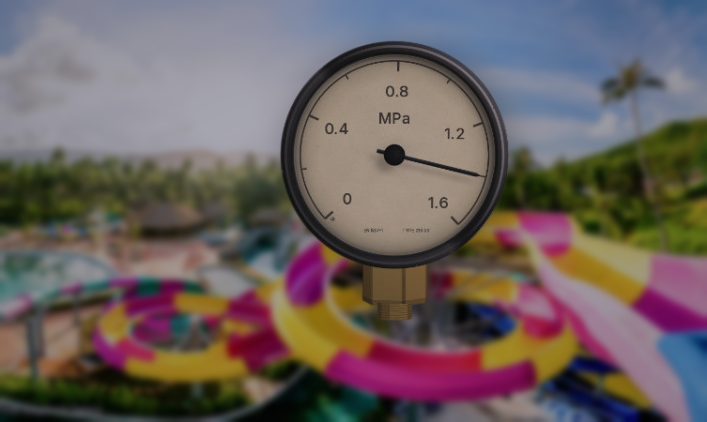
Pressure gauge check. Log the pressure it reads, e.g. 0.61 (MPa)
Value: 1.4 (MPa)
